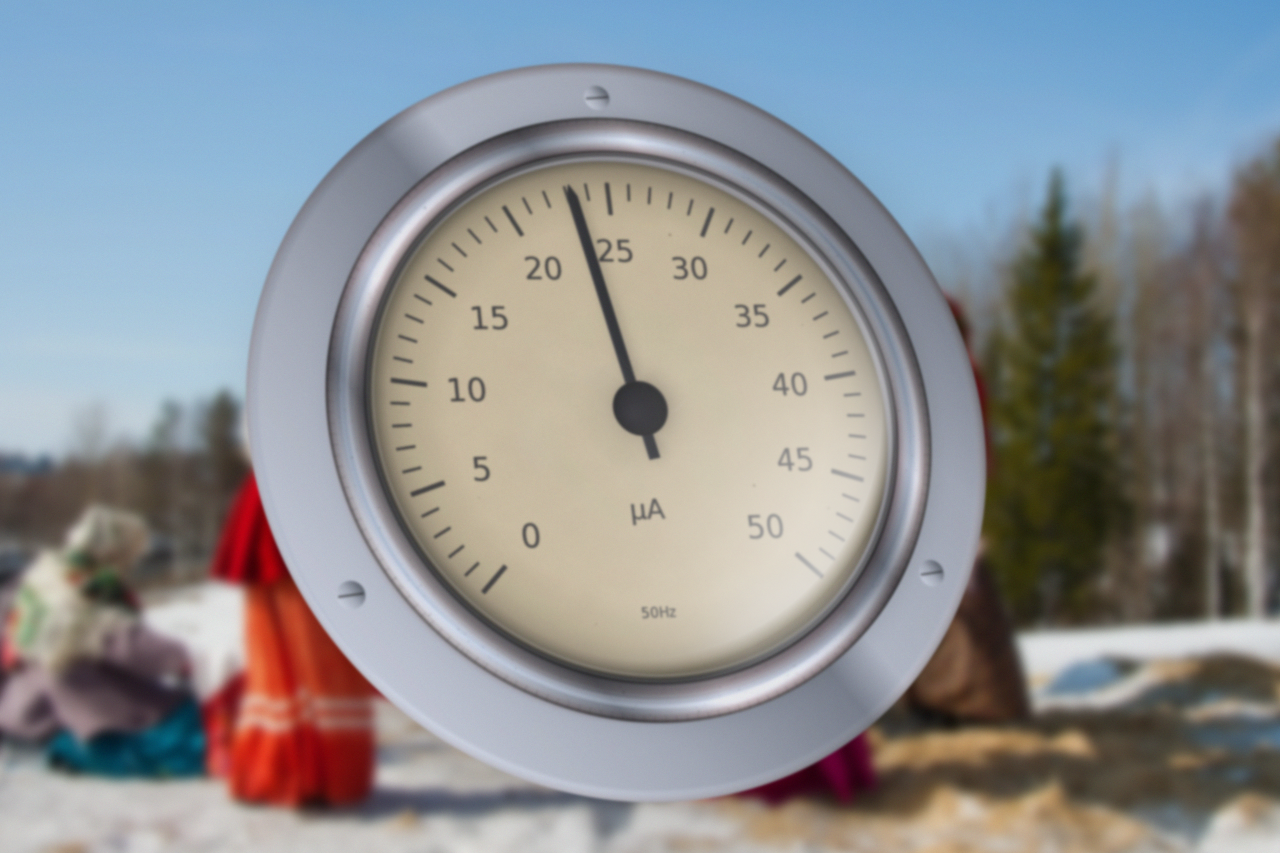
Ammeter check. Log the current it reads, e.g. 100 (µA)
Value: 23 (µA)
